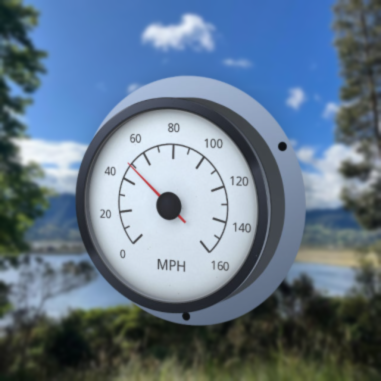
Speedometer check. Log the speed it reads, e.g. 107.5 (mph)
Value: 50 (mph)
